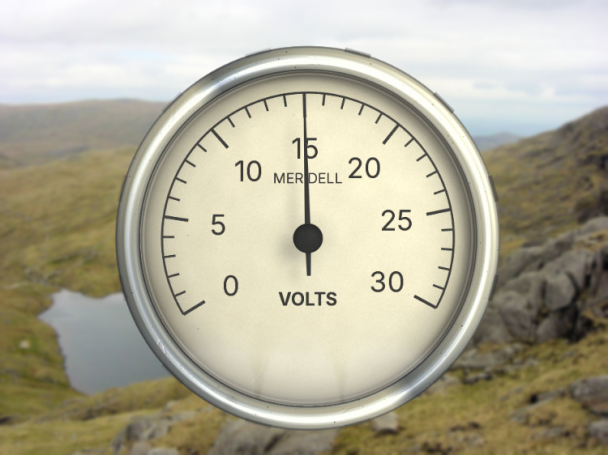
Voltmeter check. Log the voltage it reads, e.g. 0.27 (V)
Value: 15 (V)
